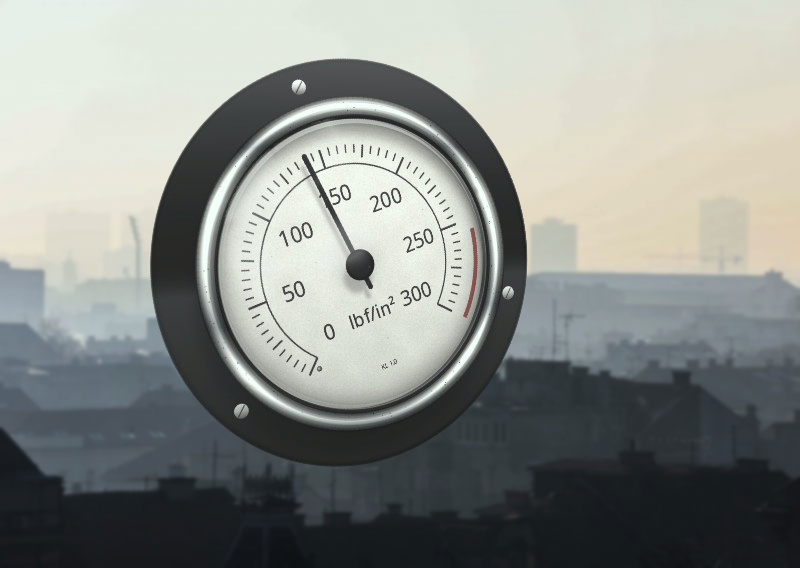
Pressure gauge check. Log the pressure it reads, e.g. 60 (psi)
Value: 140 (psi)
